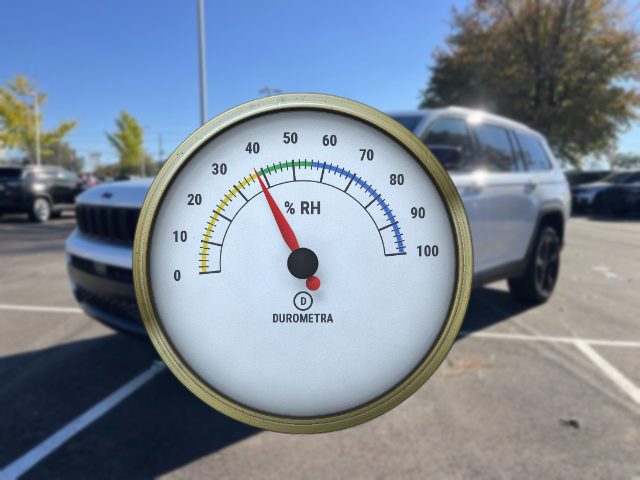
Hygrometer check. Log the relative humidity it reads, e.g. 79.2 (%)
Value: 38 (%)
